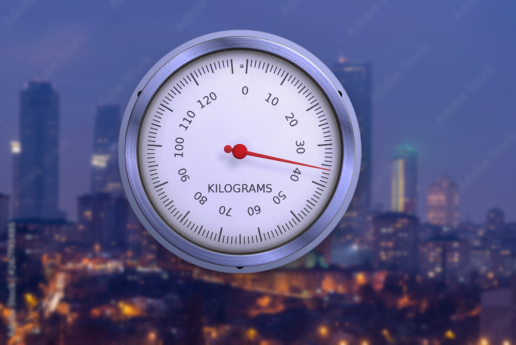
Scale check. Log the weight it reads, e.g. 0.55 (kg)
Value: 36 (kg)
